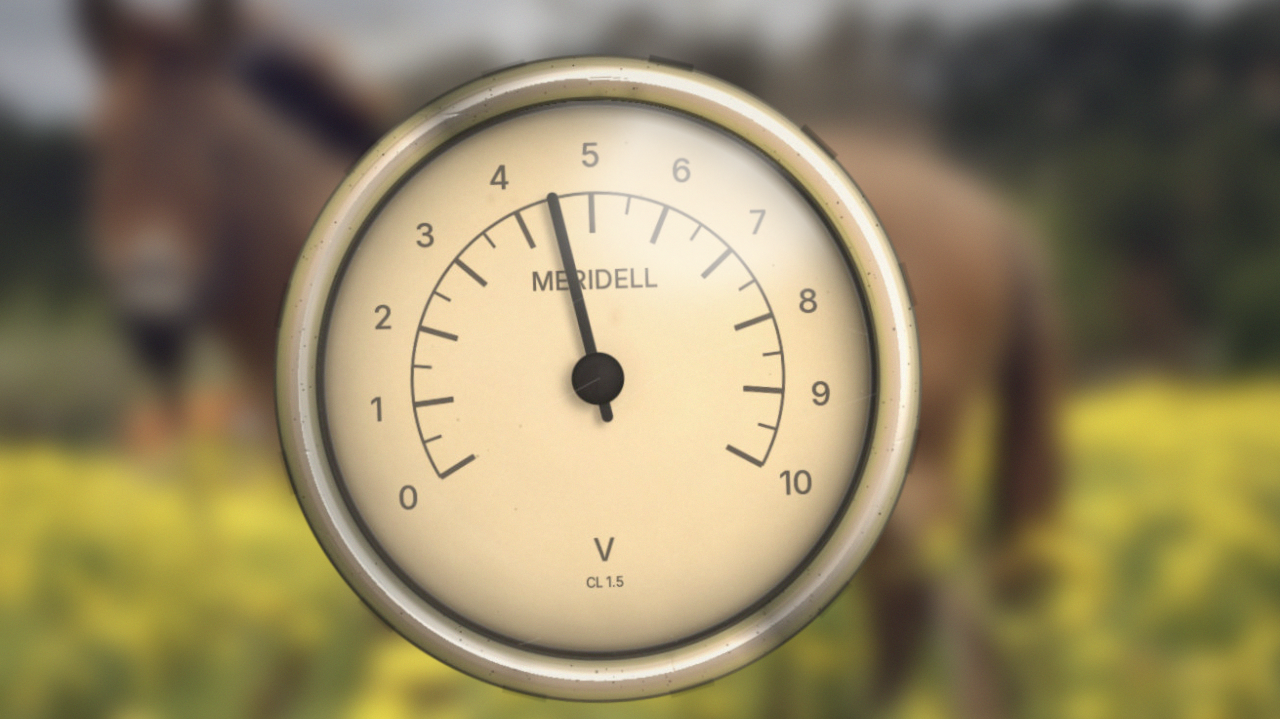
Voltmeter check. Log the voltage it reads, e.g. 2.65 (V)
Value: 4.5 (V)
